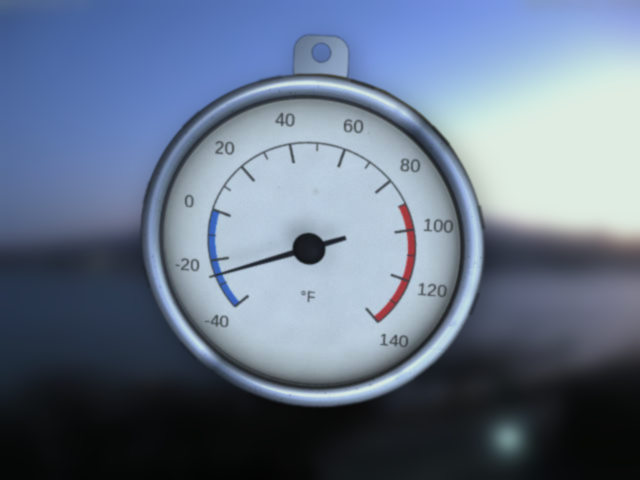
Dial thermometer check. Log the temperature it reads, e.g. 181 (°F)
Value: -25 (°F)
